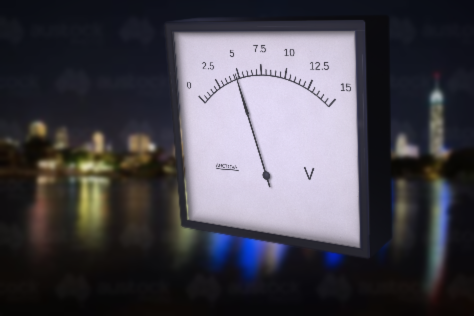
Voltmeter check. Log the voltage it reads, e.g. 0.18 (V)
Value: 5 (V)
